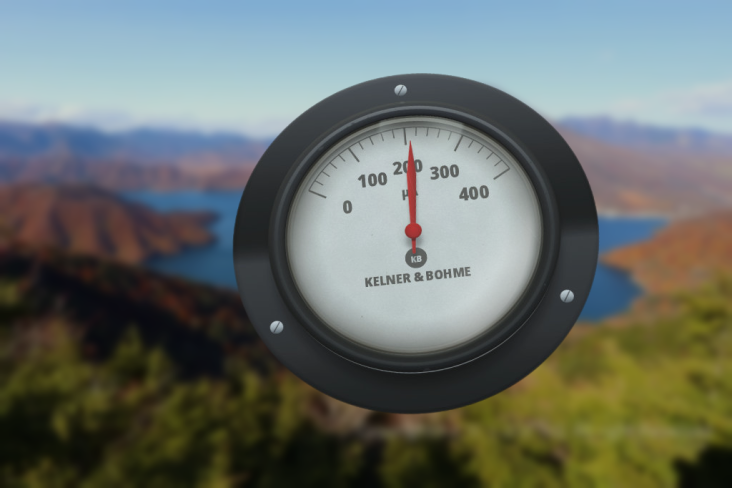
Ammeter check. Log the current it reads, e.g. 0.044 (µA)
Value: 210 (µA)
